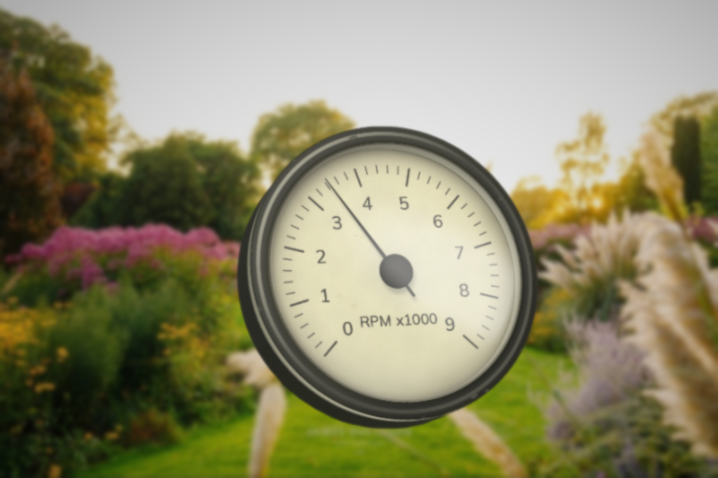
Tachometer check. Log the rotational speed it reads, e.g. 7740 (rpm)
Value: 3400 (rpm)
